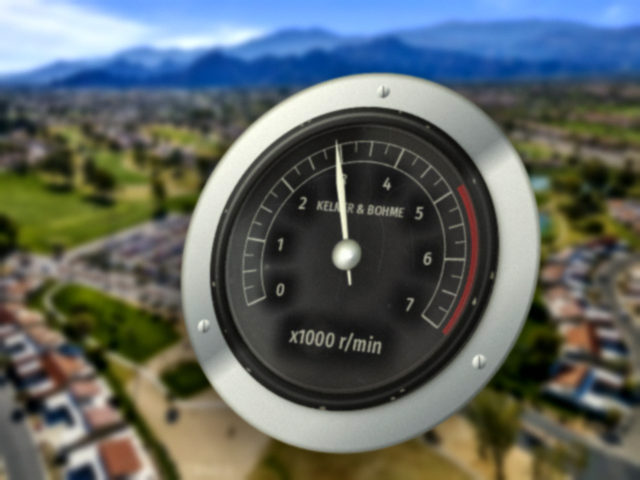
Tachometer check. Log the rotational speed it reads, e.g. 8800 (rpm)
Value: 3000 (rpm)
